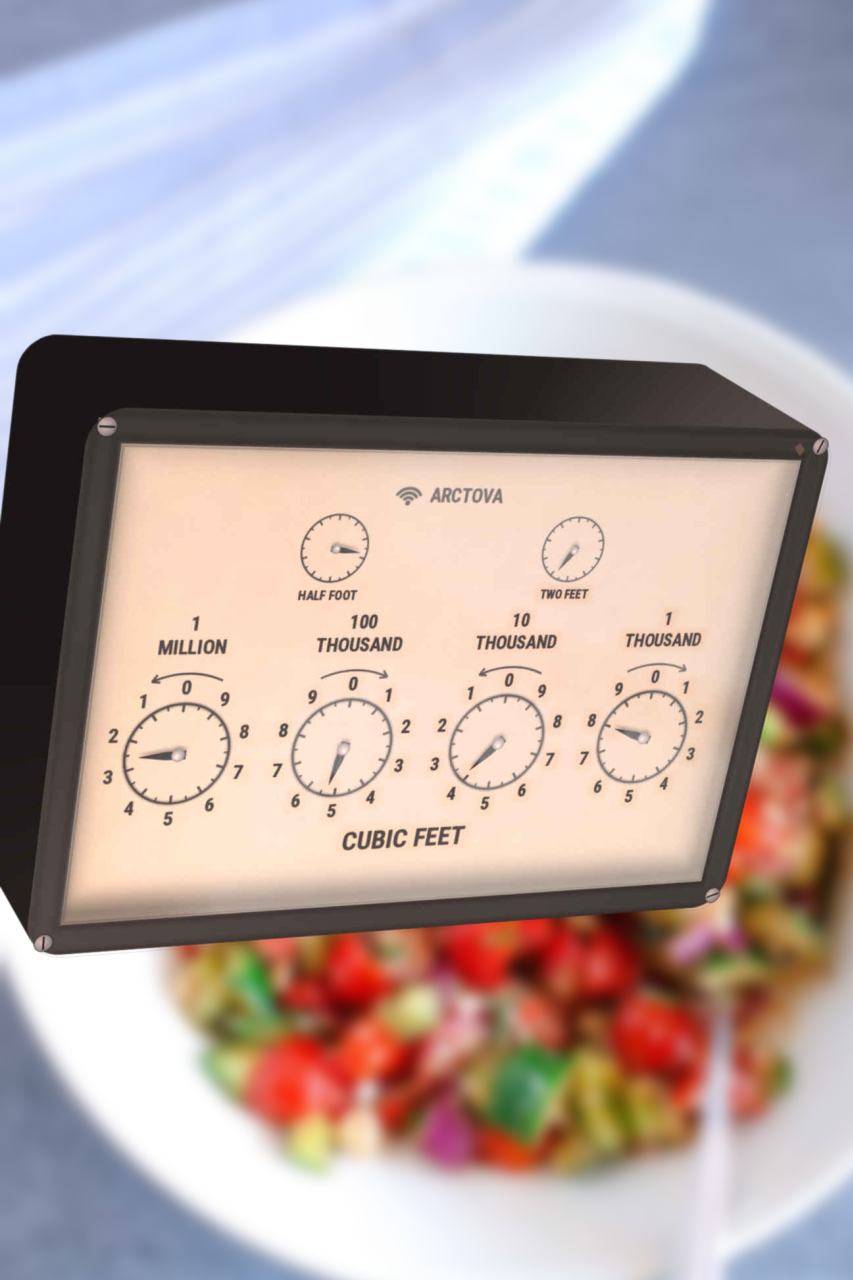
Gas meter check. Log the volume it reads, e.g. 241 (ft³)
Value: 253800 (ft³)
